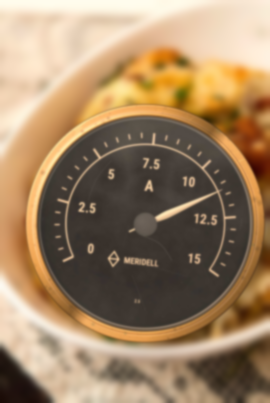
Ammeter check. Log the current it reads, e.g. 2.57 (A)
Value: 11.25 (A)
